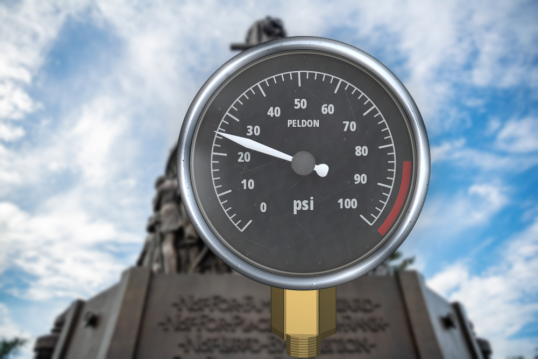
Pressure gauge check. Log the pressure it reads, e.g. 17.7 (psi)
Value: 25 (psi)
